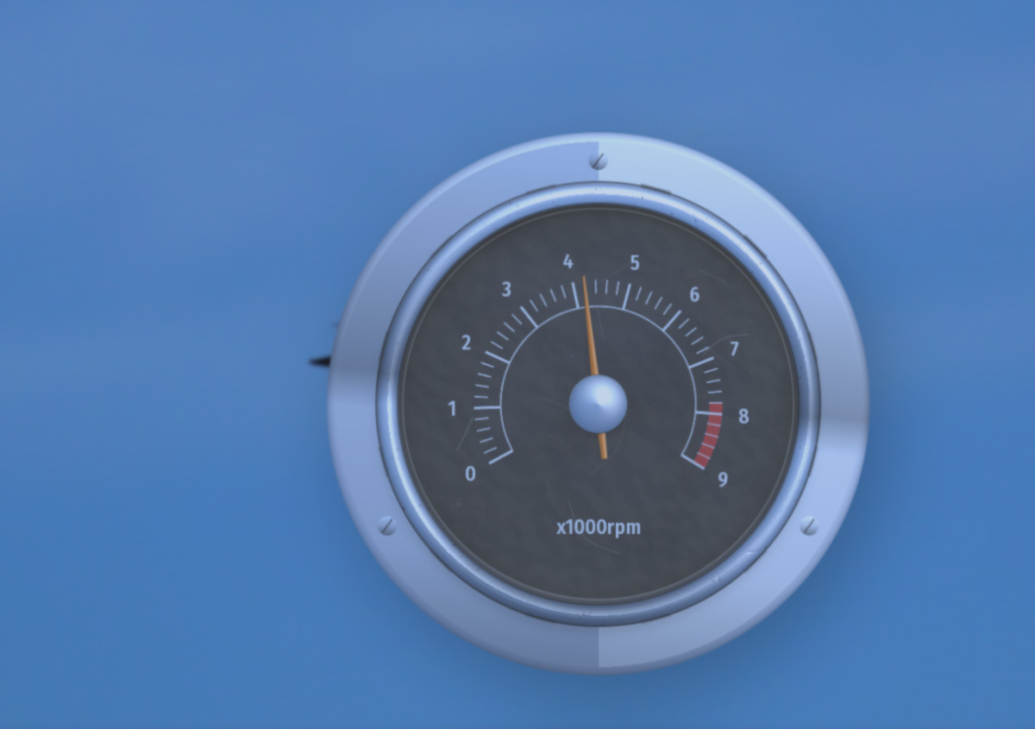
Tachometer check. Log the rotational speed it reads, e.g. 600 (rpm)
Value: 4200 (rpm)
